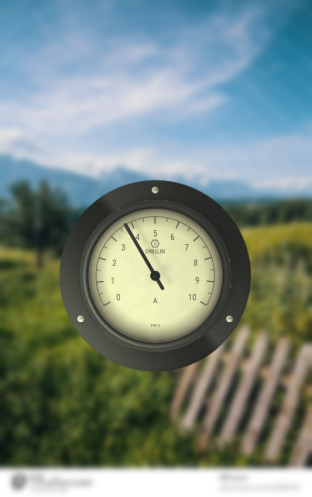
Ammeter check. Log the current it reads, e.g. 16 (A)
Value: 3.75 (A)
